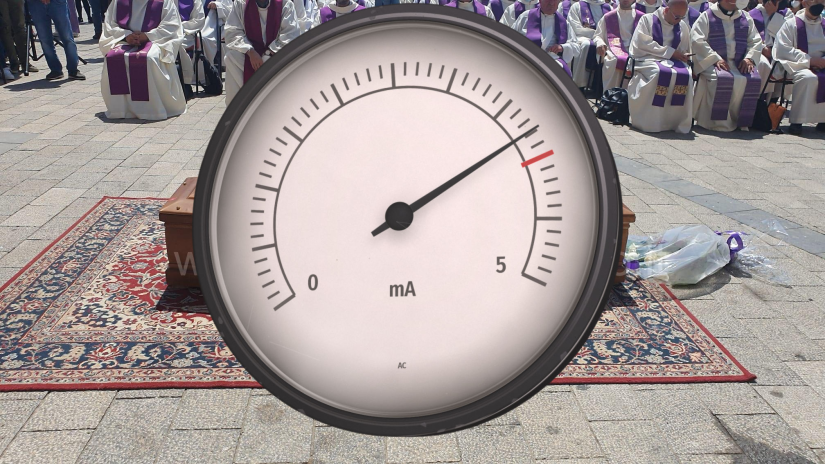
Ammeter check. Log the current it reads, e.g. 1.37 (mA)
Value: 3.8 (mA)
